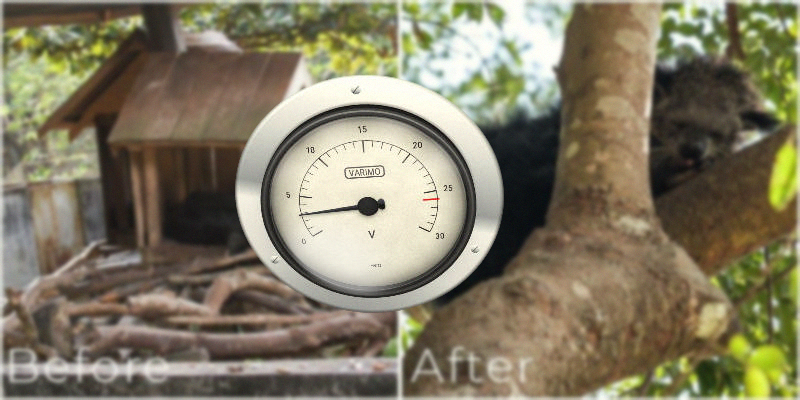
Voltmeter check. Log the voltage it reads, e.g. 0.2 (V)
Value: 3 (V)
